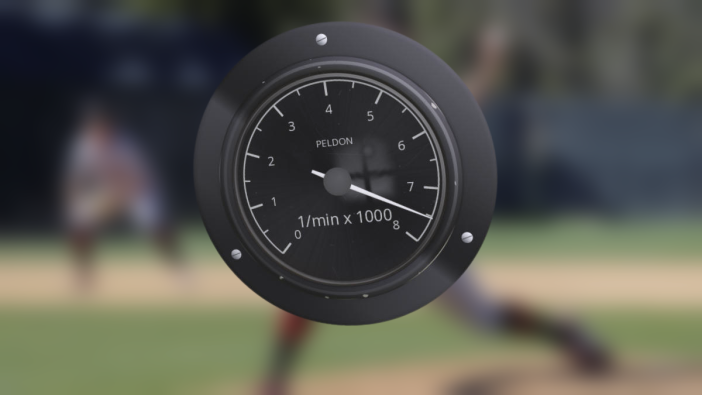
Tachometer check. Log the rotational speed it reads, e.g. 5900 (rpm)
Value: 7500 (rpm)
